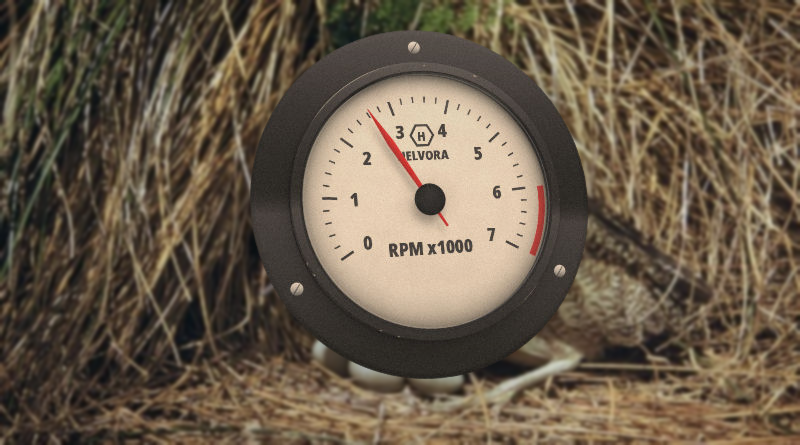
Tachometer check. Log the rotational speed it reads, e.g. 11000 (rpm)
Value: 2600 (rpm)
